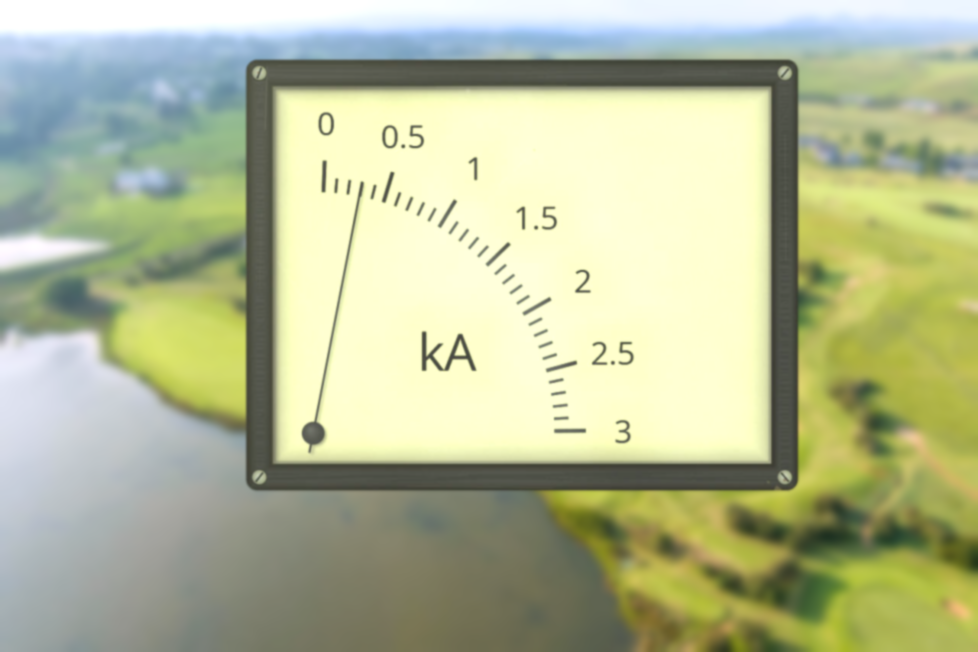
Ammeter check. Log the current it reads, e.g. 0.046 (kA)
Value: 0.3 (kA)
